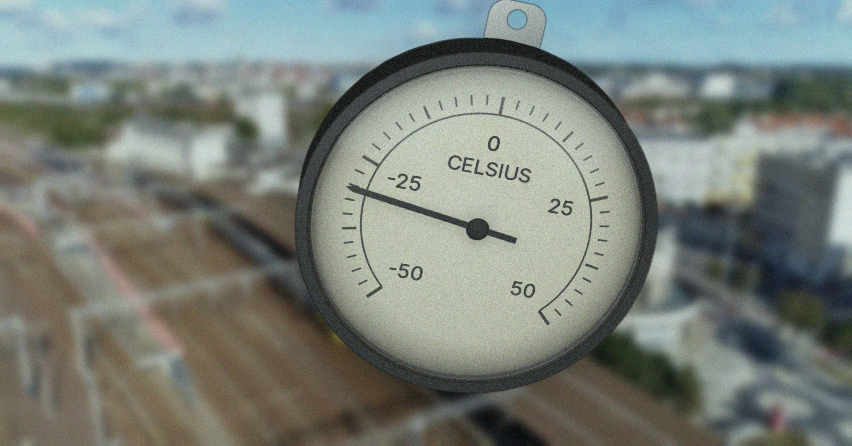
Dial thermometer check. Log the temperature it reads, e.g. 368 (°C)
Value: -30 (°C)
